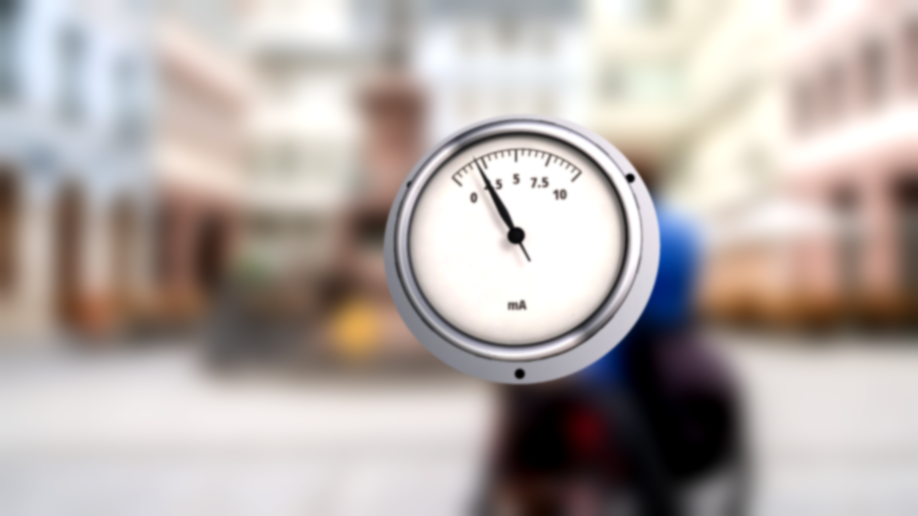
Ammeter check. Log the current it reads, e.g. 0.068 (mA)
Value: 2 (mA)
